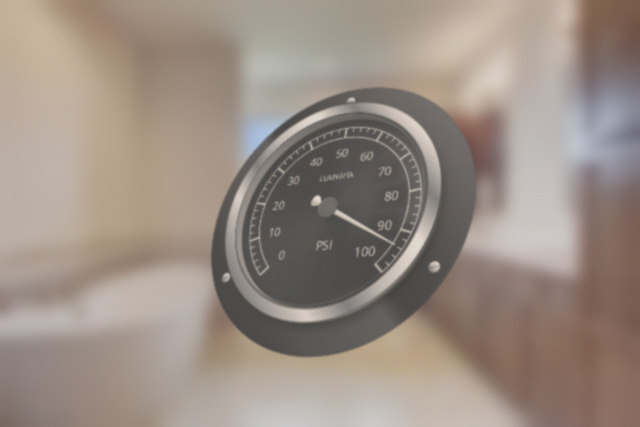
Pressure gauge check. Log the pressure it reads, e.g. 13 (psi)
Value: 94 (psi)
